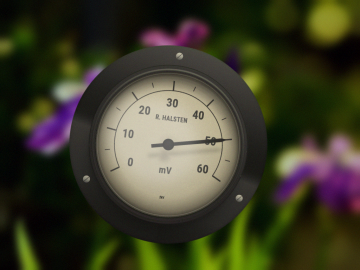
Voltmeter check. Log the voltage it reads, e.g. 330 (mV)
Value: 50 (mV)
